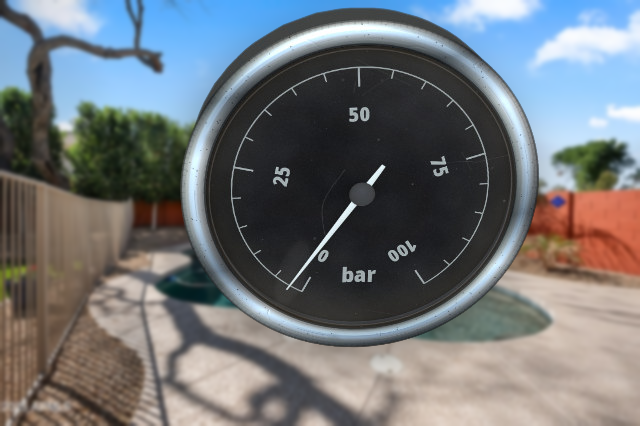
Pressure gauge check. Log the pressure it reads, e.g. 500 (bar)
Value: 2.5 (bar)
